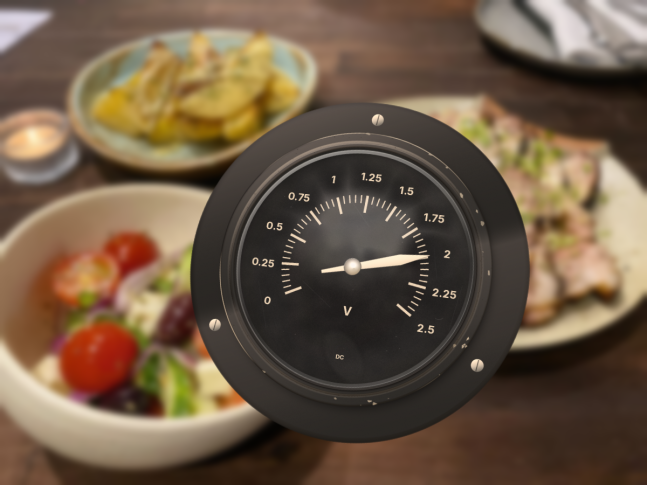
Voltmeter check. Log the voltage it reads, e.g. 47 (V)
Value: 2 (V)
